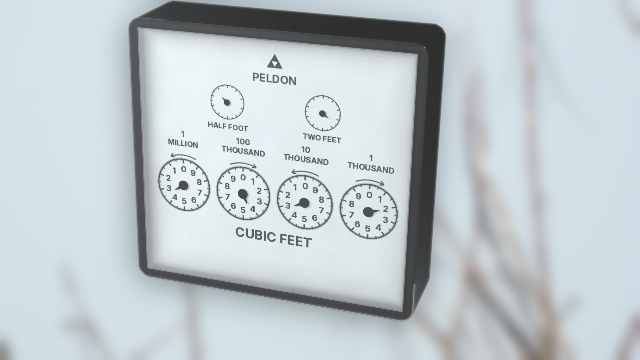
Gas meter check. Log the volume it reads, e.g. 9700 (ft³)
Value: 343200 (ft³)
